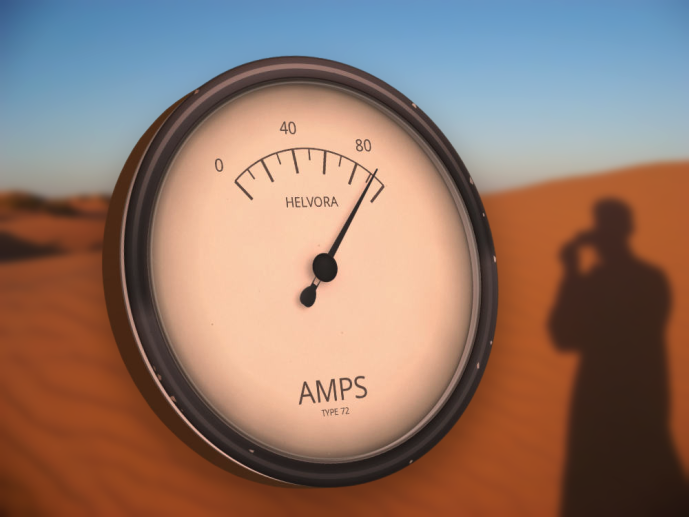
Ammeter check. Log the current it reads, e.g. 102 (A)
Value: 90 (A)
